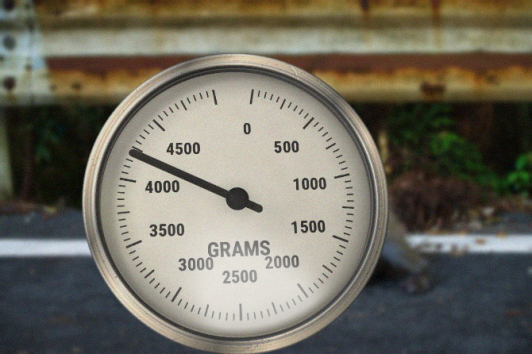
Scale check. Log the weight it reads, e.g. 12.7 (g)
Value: 4200 (g)
